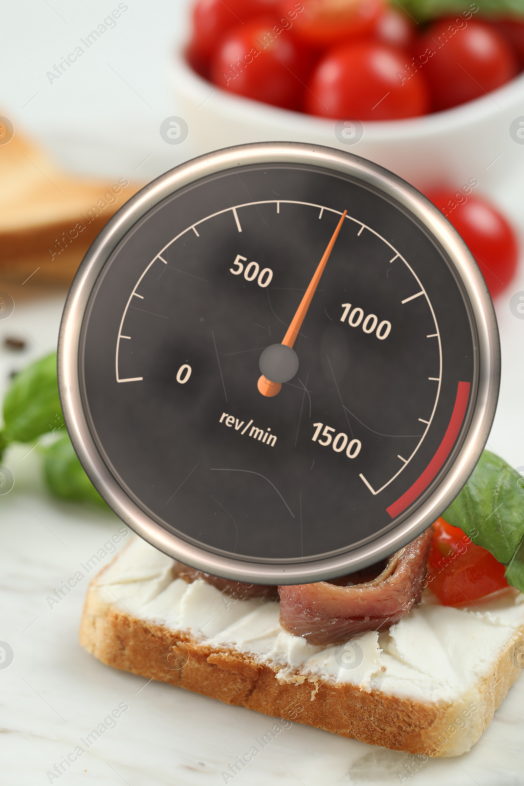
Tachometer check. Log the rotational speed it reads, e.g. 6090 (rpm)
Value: 750 (rpm)
